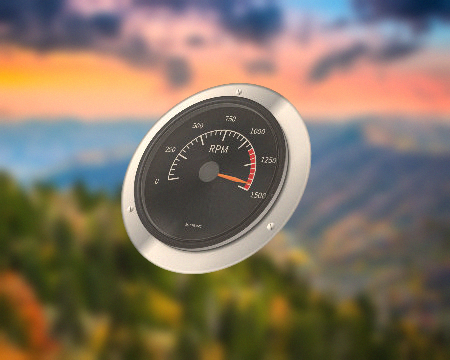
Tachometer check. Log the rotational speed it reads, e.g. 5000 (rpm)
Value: 1450 (rpm)
